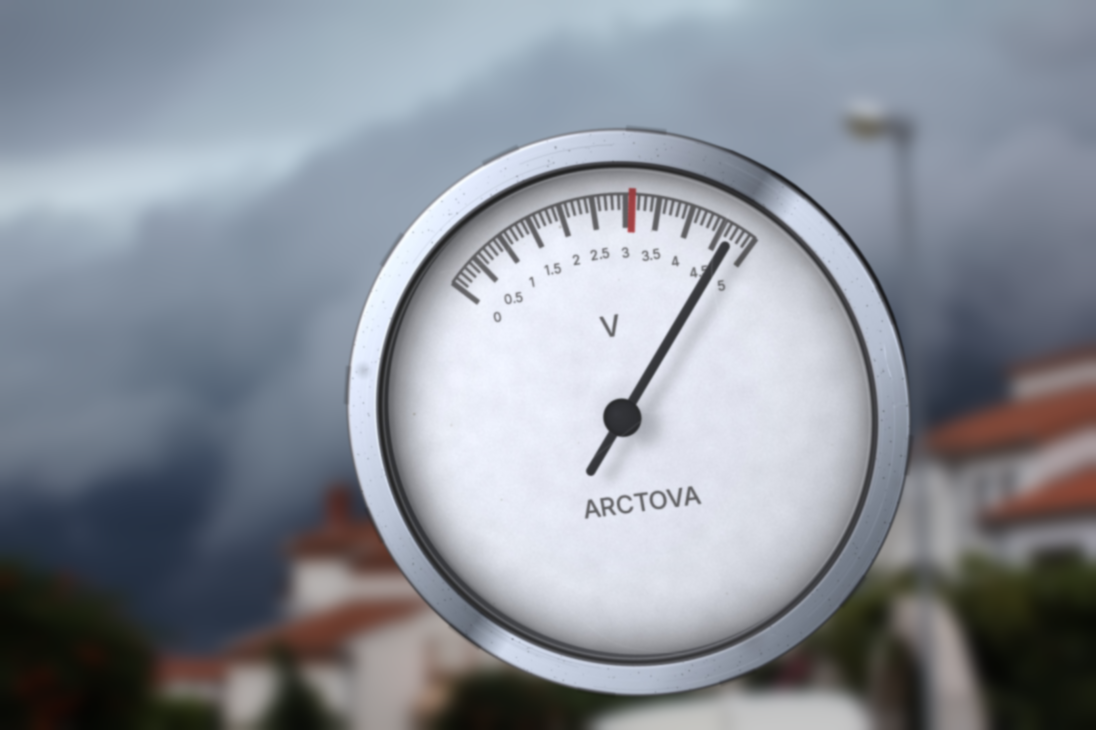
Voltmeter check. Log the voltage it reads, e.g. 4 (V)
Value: 4.7 (V)
